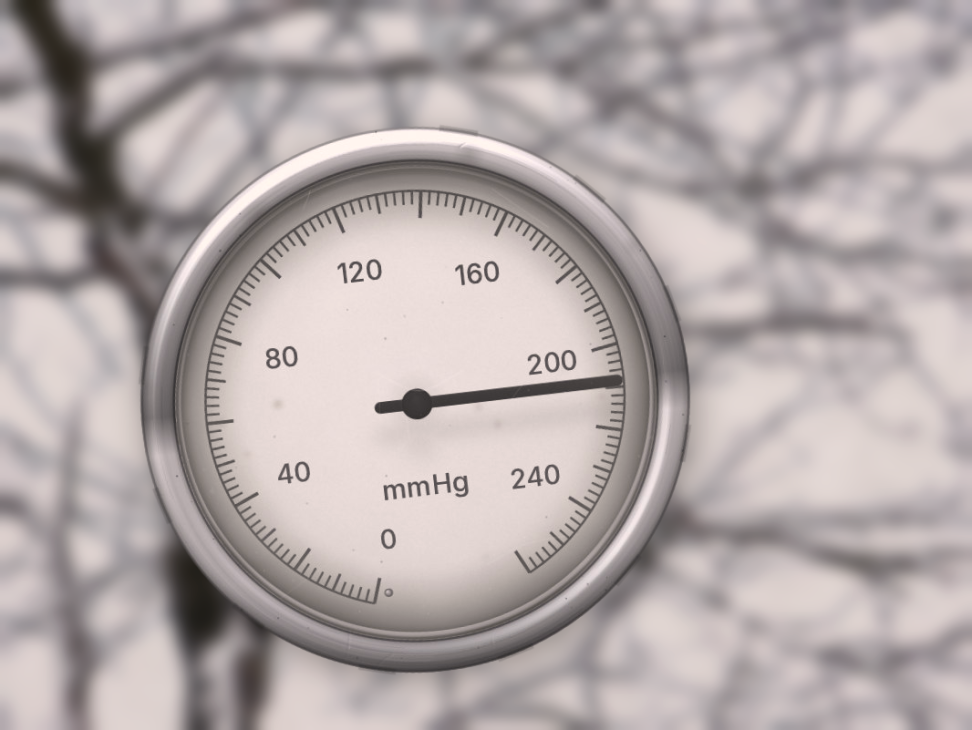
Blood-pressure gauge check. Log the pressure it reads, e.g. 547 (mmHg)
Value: 208 (mmHg)
